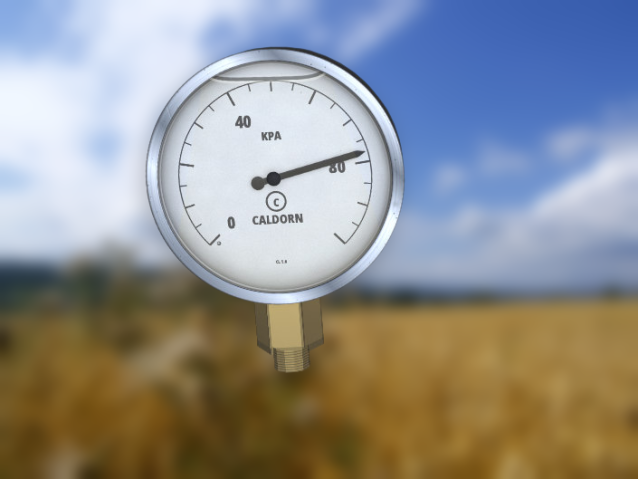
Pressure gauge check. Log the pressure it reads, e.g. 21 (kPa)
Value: 77.5 (kPa)
